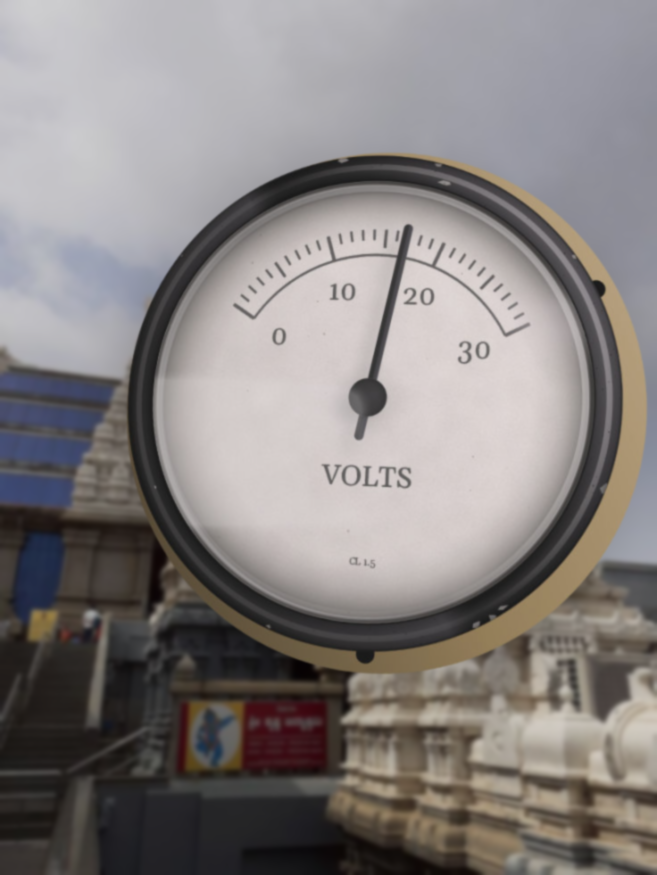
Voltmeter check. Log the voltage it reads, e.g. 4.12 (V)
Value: 17 (V)
